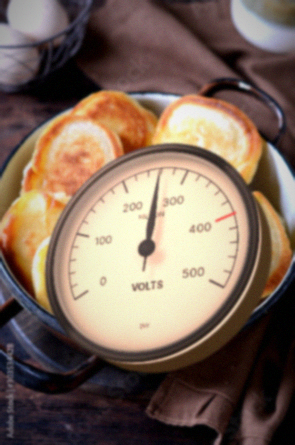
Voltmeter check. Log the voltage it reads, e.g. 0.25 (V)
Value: 260 (V)
